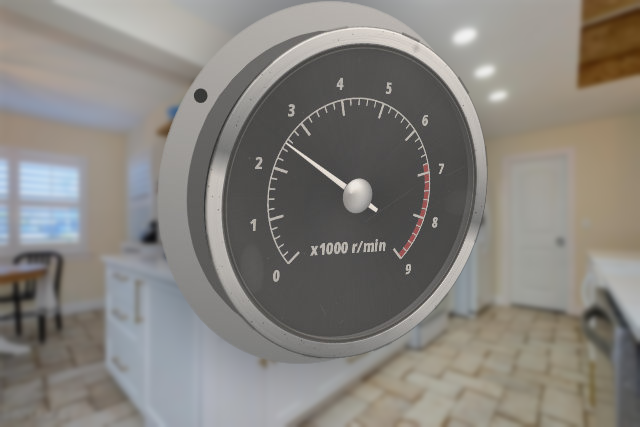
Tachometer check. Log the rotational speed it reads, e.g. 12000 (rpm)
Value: 2500 (rpm)
